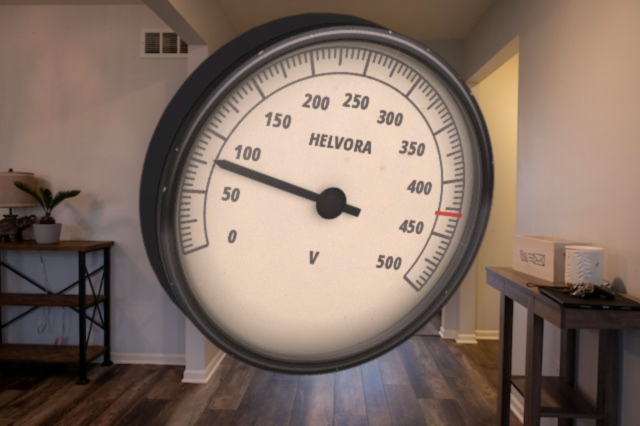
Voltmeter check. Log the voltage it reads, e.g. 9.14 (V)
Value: 80 (V)
